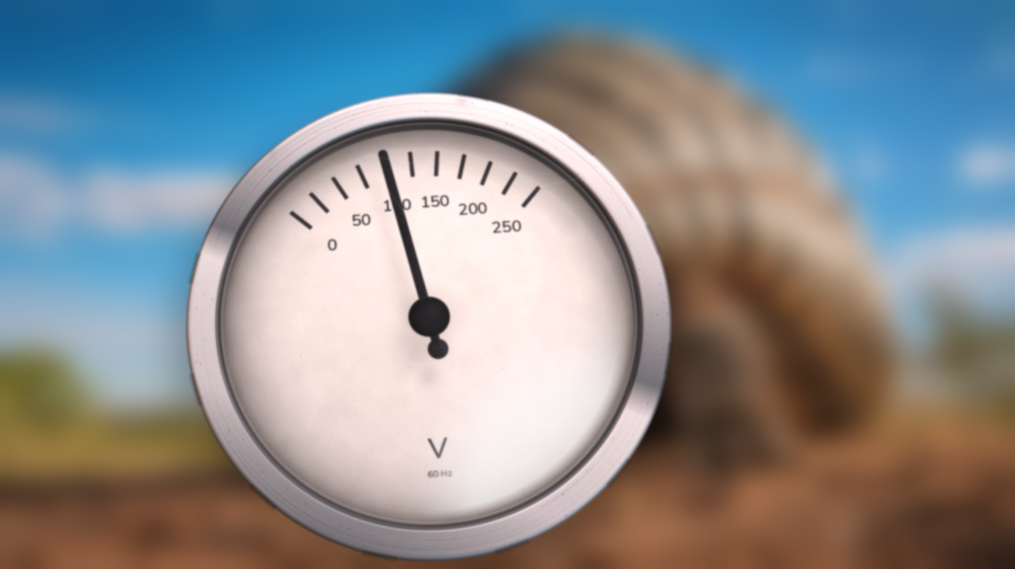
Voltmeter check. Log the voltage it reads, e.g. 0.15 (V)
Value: 100 (V)
